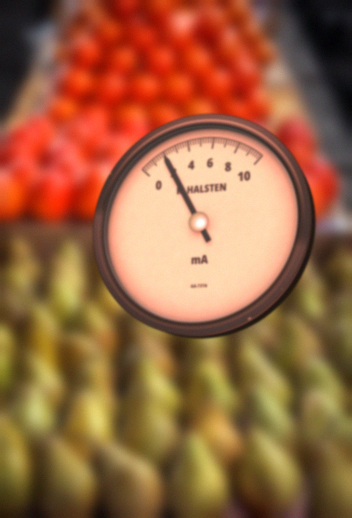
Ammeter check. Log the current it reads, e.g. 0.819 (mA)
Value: 2 (mA)
